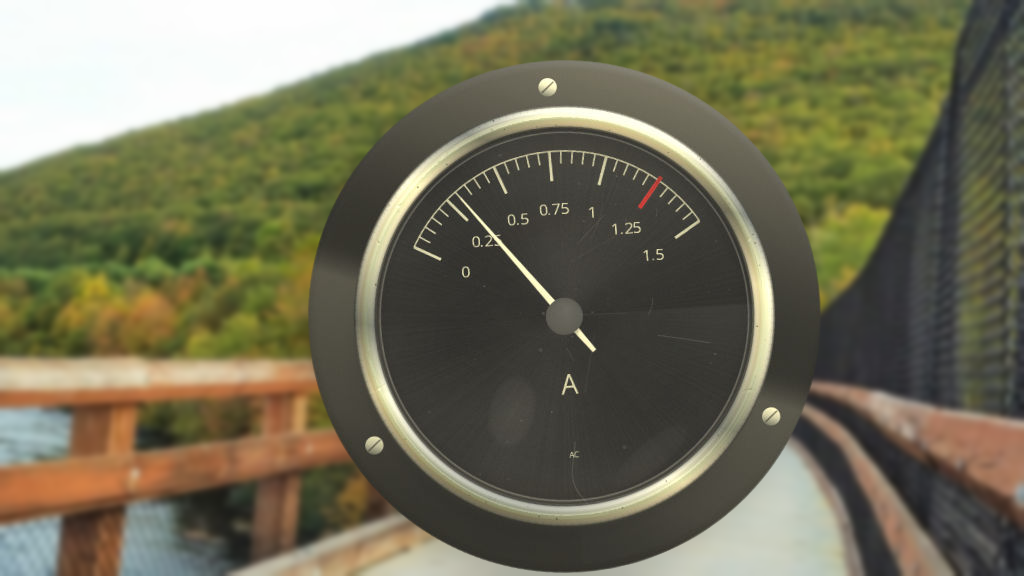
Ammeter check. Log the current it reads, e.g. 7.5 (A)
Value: 0.3 (A)
